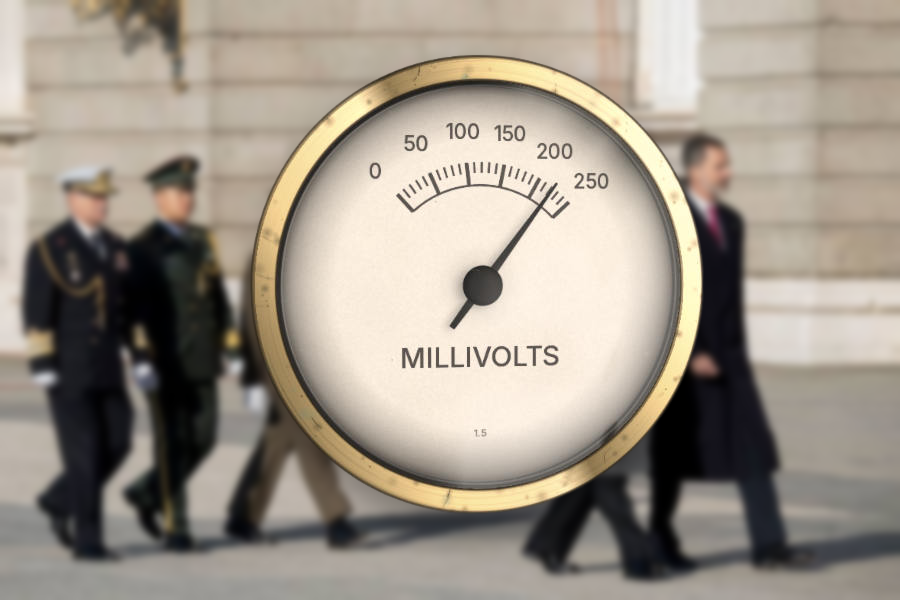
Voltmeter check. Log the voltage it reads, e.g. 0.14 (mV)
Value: 220 (mV)
